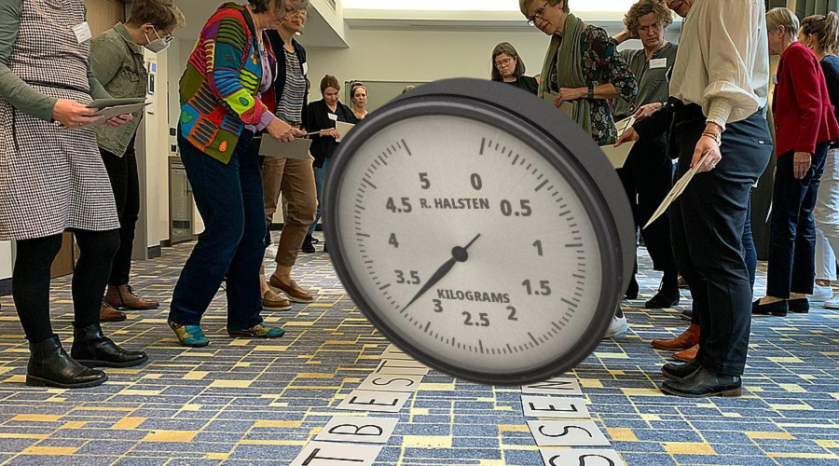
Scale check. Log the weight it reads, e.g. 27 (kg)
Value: 3.25 (kg)
